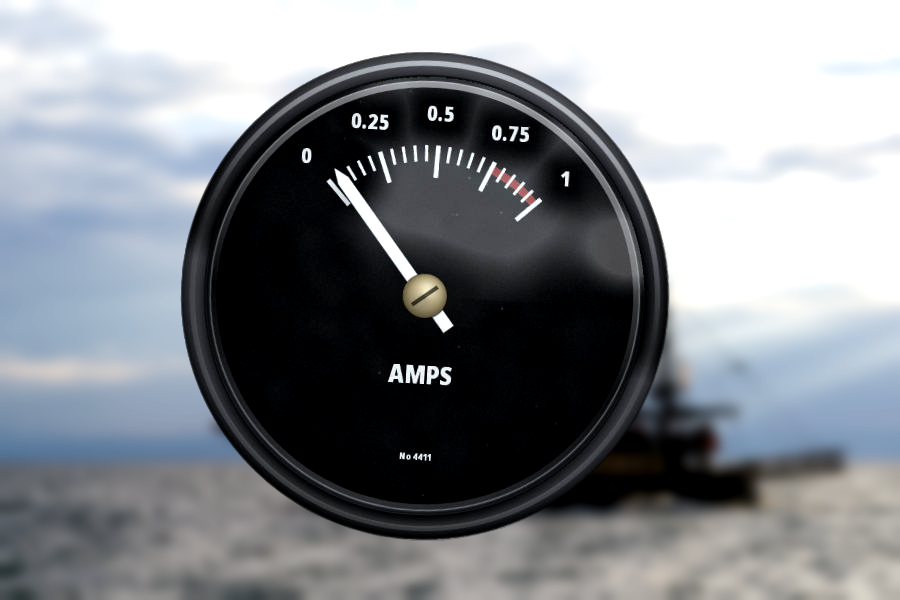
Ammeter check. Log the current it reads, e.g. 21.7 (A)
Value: 0.05 (A)
